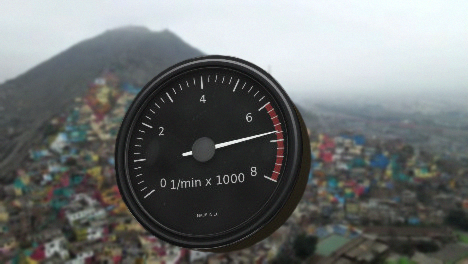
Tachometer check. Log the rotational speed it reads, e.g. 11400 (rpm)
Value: 6800 (rpm)
